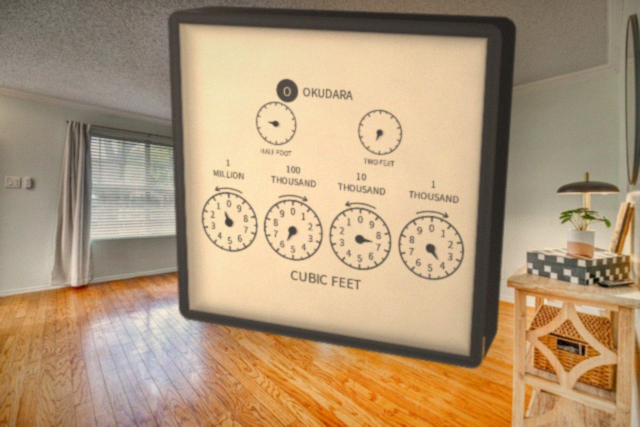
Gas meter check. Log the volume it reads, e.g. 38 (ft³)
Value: 57400 (ft³)
